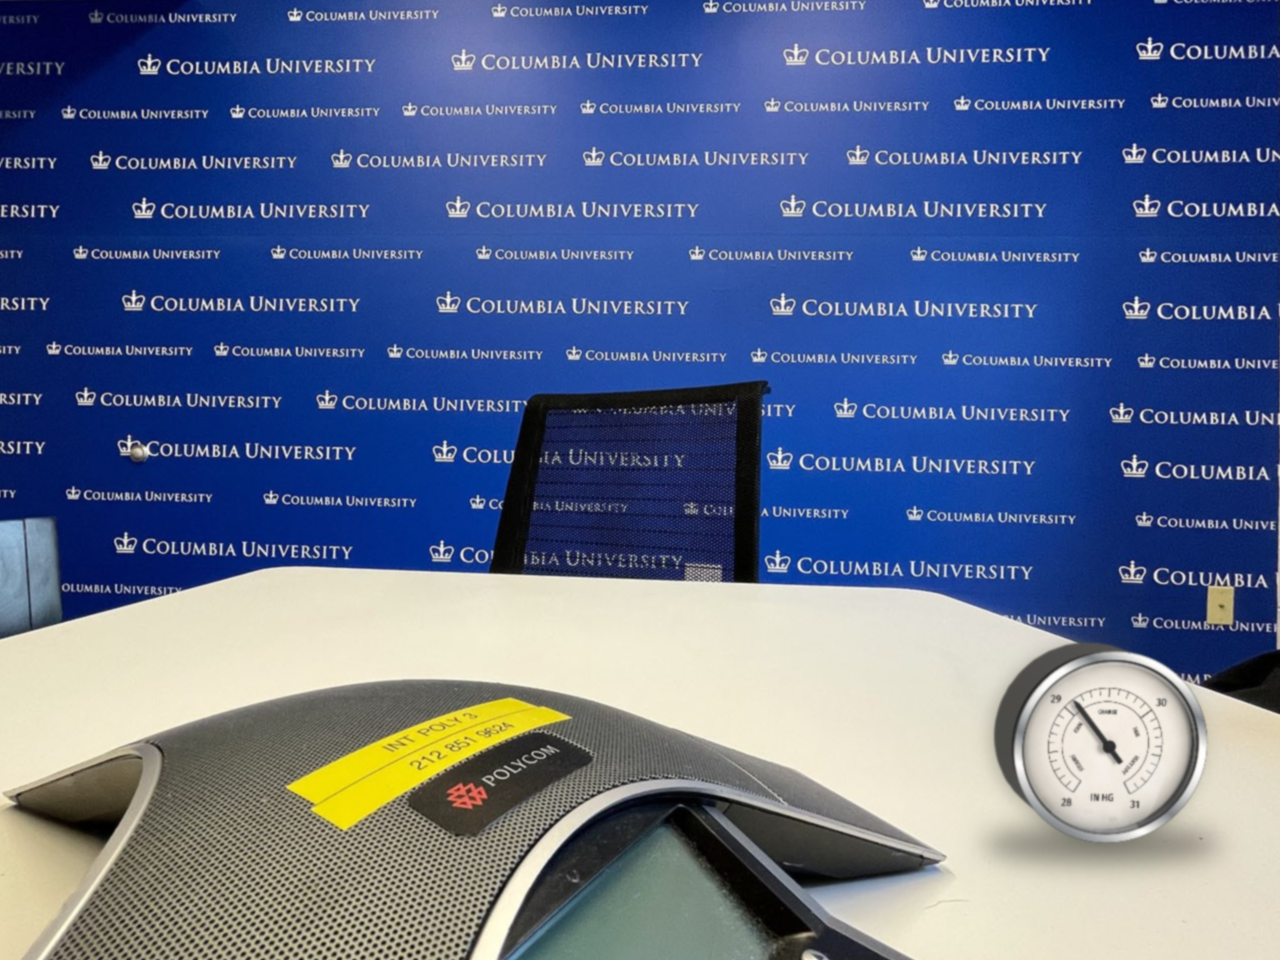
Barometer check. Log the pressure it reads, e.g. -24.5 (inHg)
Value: 29.1 (inHg)
